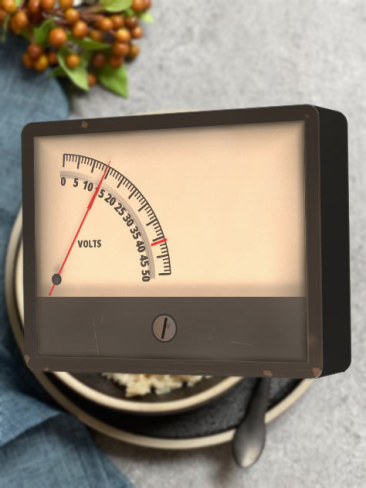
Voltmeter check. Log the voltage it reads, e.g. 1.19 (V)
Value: 15 (V)
